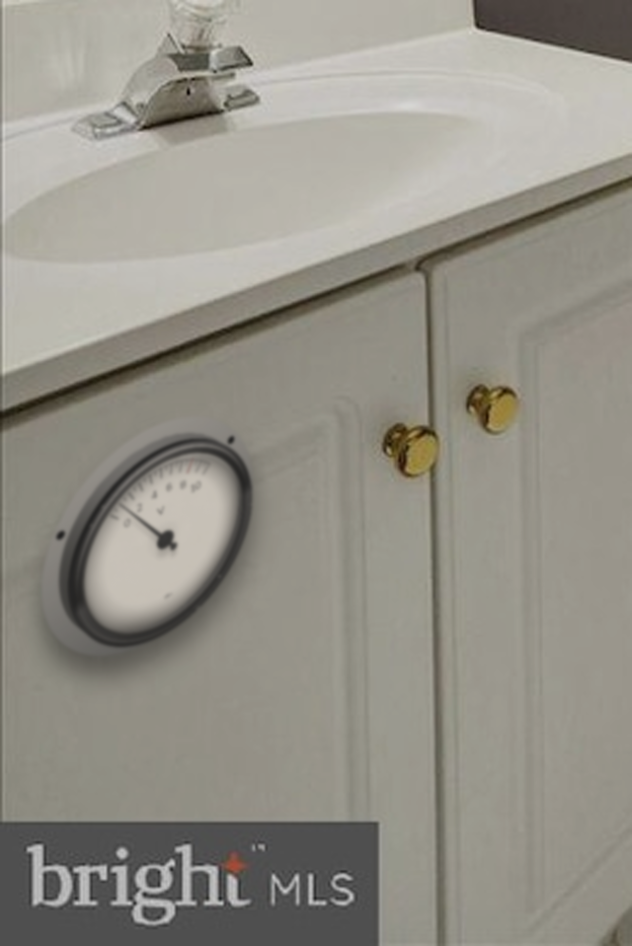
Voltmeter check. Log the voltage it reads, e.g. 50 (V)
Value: 1 (V)
